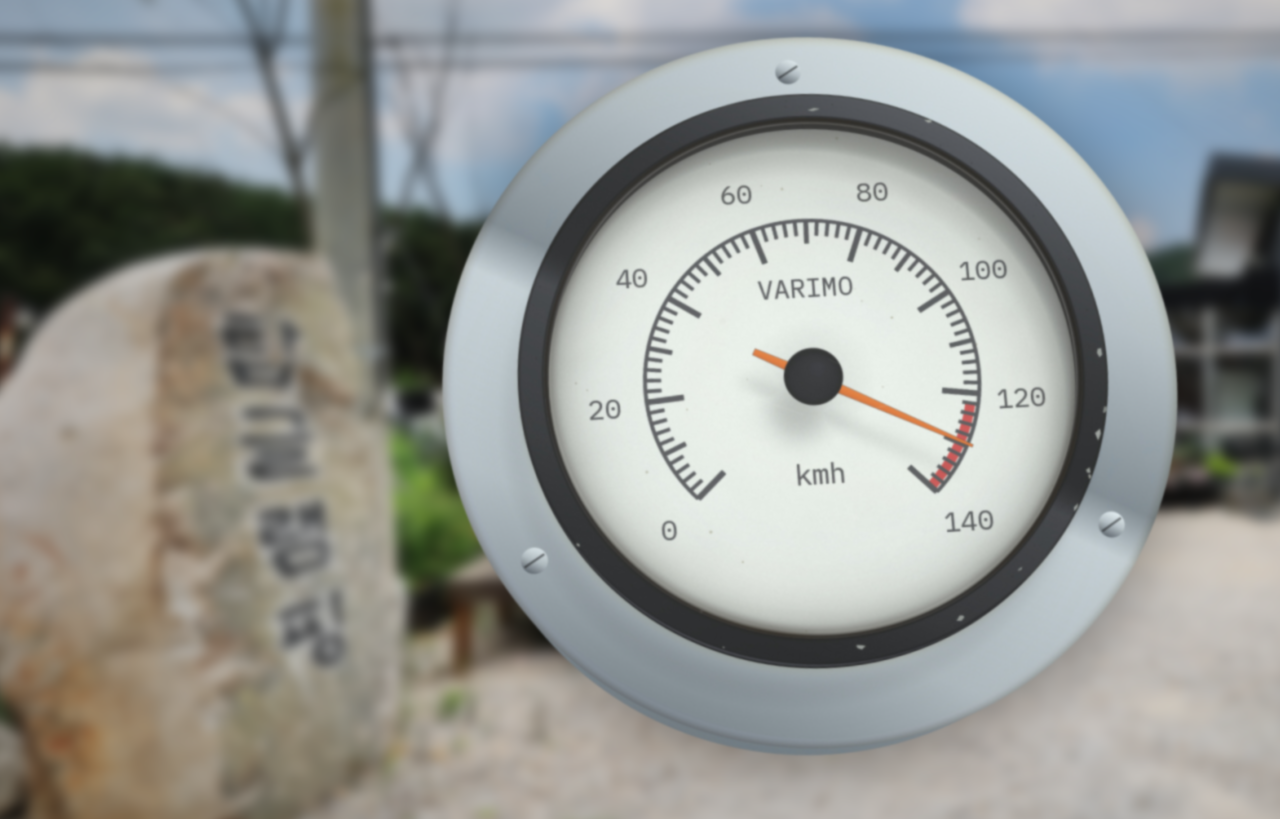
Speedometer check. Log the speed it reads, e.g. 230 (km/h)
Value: 130 (km/h)
